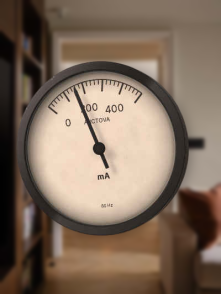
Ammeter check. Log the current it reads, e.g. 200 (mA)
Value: 160 (mA)
